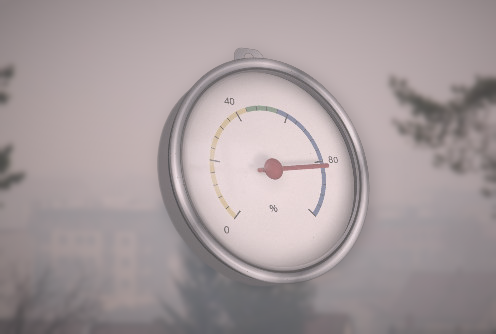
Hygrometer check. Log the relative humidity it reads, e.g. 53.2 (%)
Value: 82 (%)
